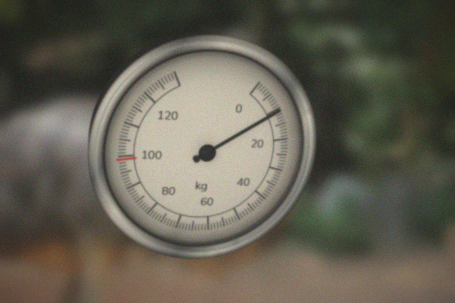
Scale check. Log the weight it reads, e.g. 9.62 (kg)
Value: 10 (kg)
